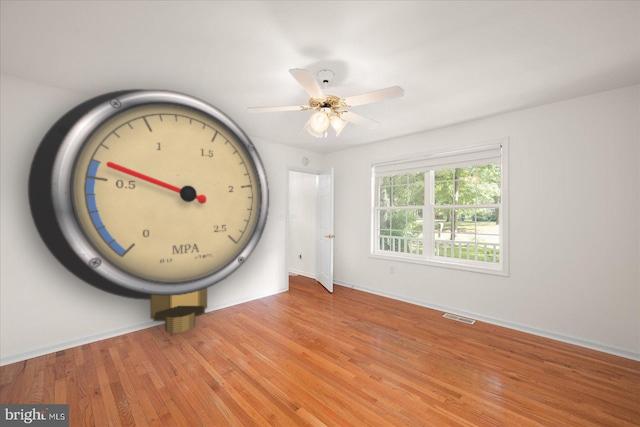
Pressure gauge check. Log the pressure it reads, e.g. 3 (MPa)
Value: 0.6 (MPa)
